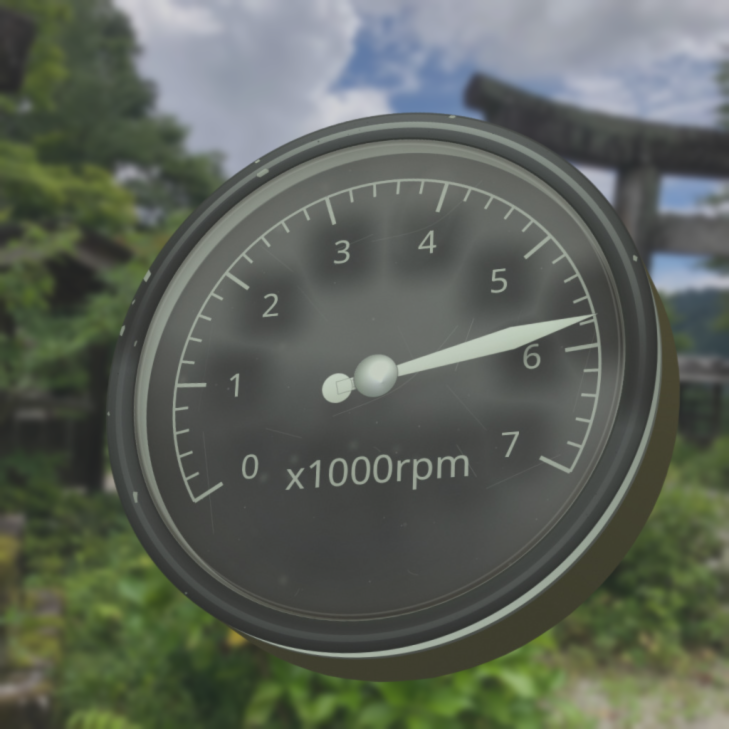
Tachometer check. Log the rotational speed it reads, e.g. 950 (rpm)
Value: 5800 (rpm)
